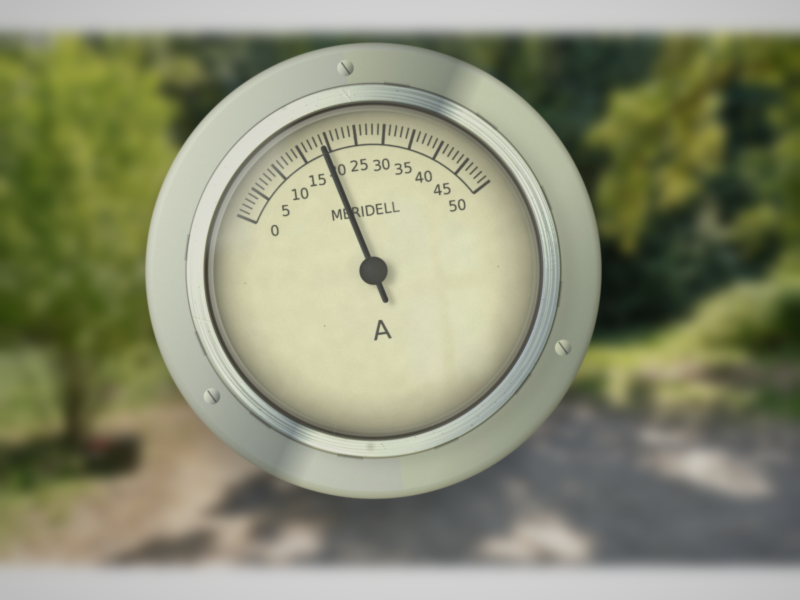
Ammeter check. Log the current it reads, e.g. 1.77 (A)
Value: 19 (A)
